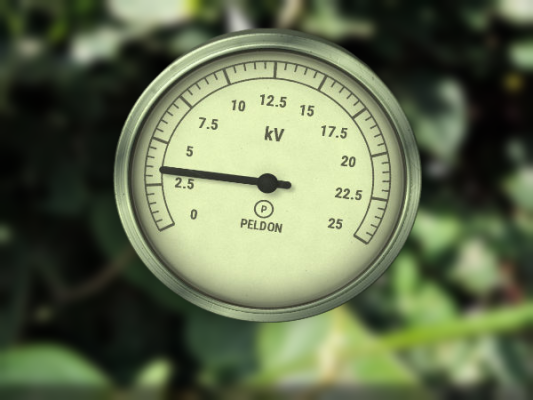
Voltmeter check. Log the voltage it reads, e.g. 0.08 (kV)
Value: 3.5 (kV)
